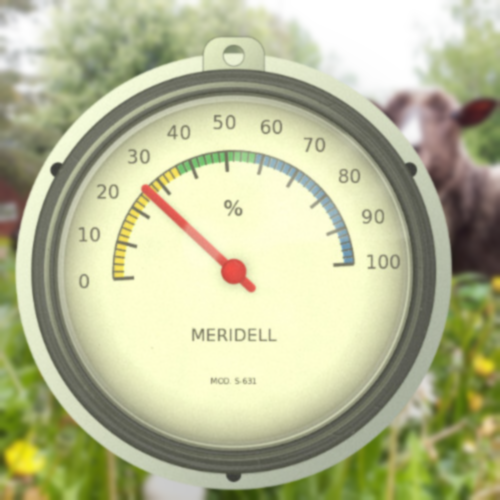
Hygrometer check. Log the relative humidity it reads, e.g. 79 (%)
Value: 26 (%)
